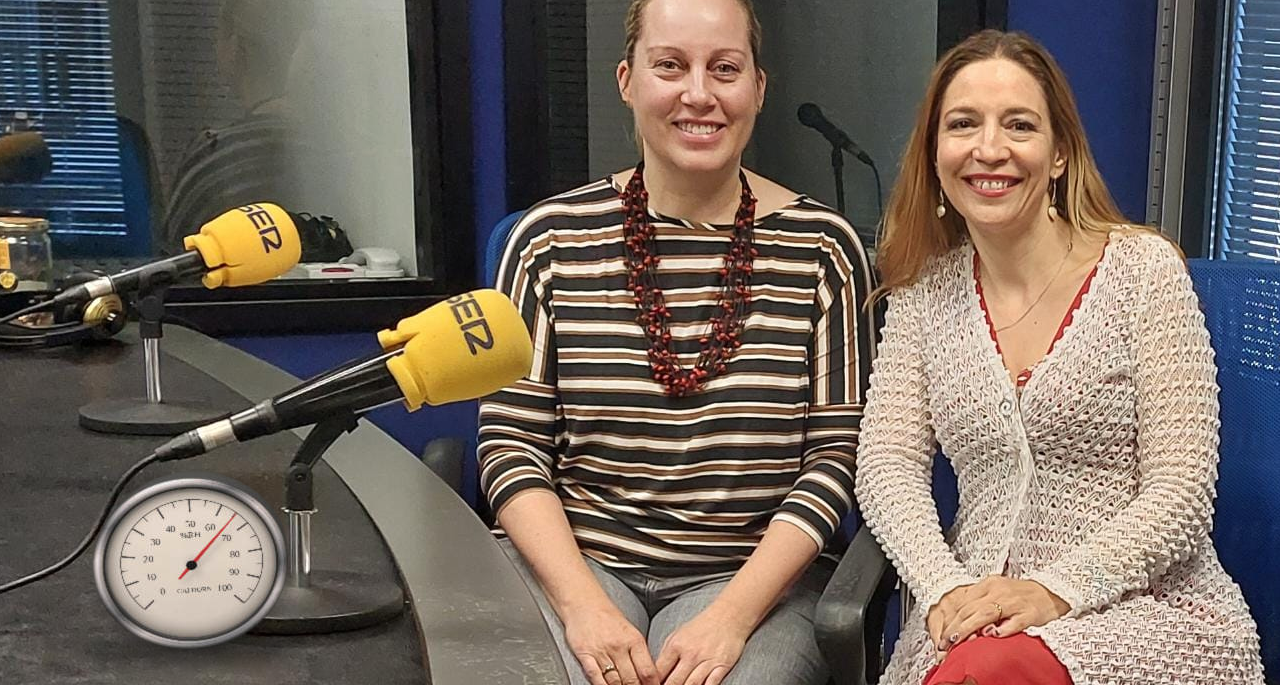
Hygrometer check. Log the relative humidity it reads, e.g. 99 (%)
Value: 65 (%)
